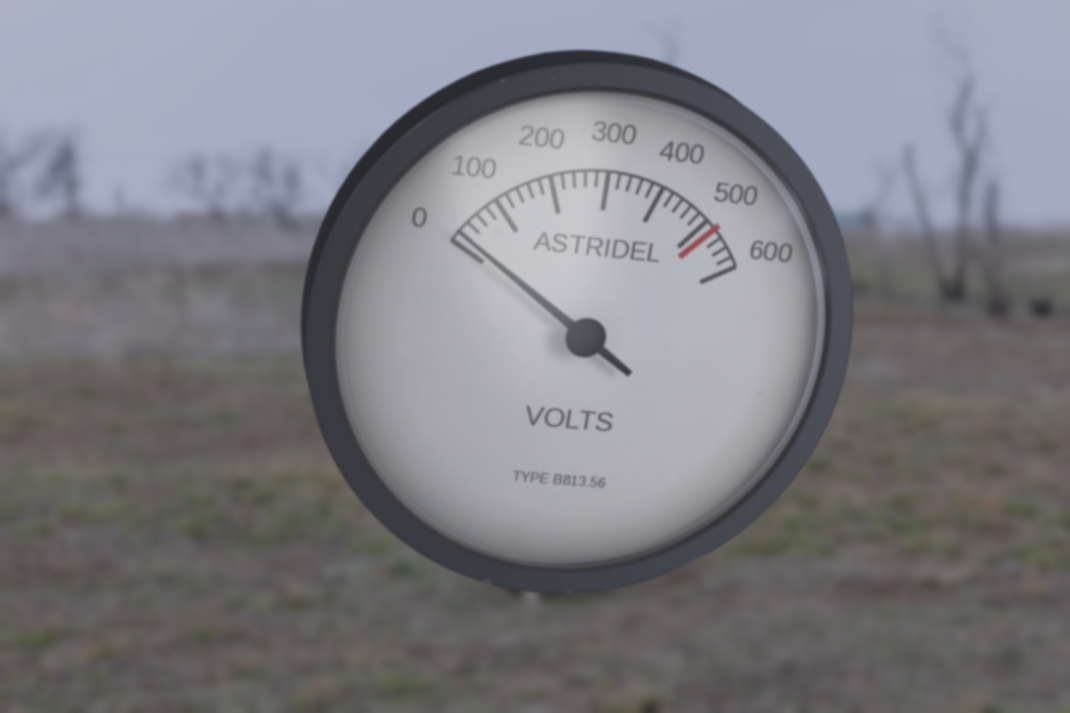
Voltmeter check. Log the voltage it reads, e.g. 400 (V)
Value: 20 (V)
